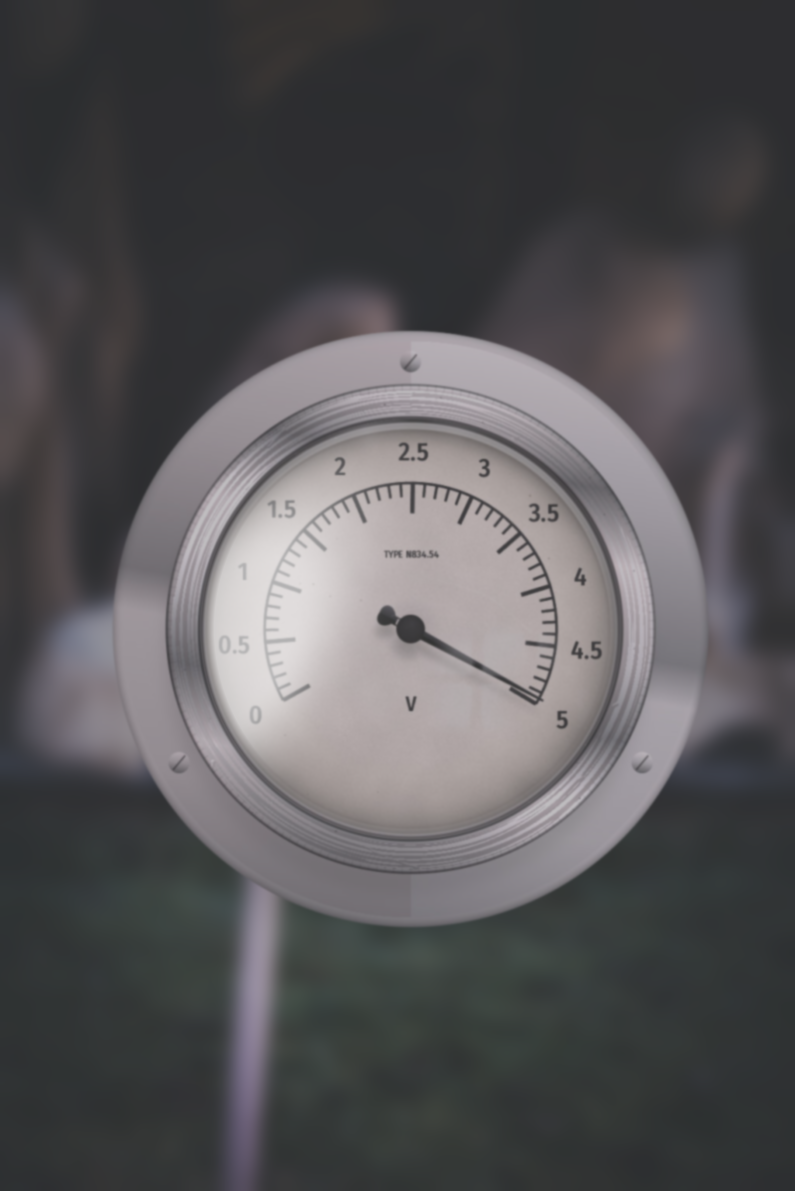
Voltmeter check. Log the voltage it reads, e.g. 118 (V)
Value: 4.95 (V)
